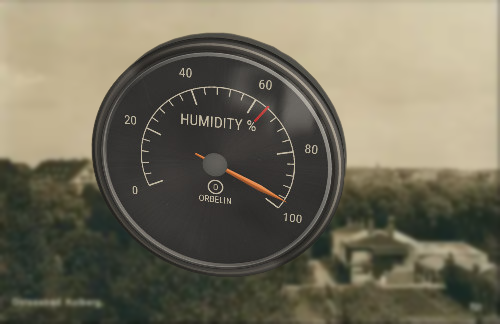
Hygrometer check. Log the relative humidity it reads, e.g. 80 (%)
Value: 96 (%)
